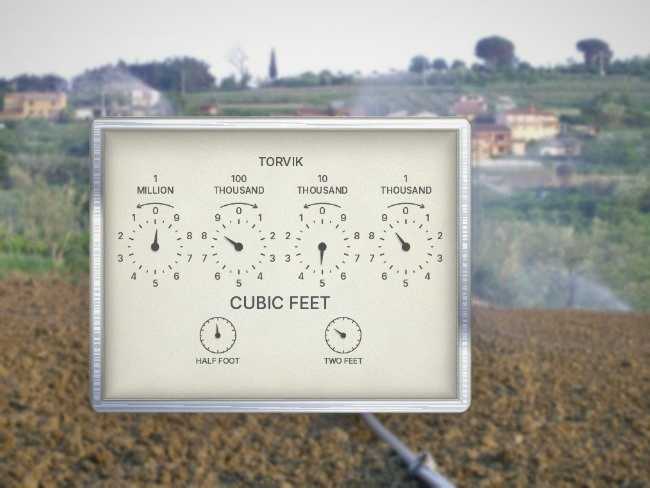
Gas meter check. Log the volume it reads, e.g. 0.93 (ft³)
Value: 984900 (ft³)
